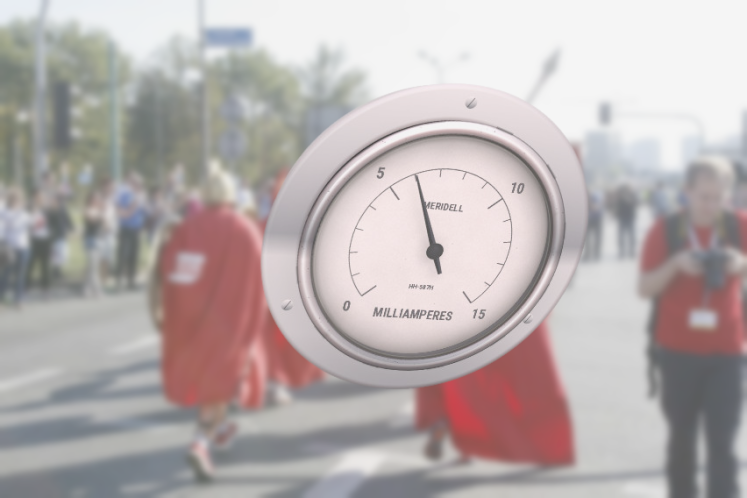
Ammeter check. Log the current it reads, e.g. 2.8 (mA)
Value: 6 (mA)
